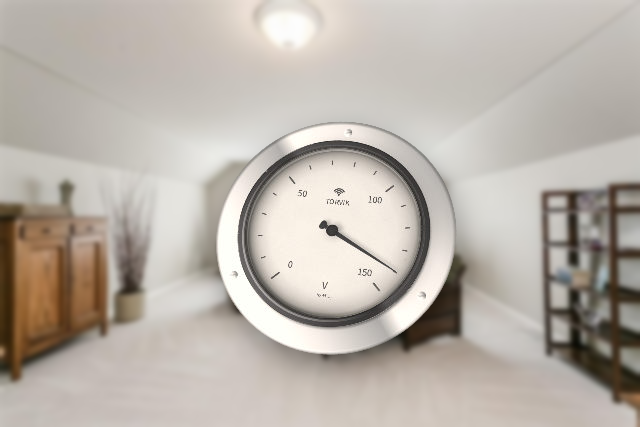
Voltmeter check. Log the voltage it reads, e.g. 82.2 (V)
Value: 140 (V)
